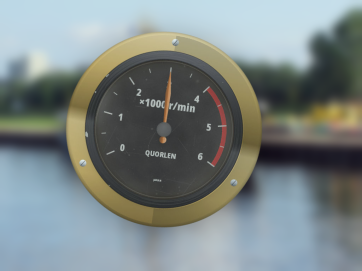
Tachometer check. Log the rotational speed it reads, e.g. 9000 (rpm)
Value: 3000 (rpm)
